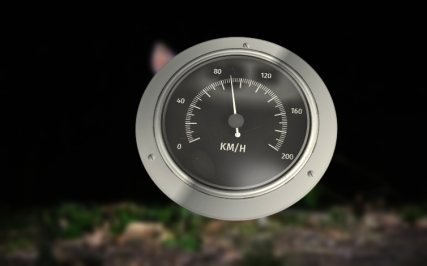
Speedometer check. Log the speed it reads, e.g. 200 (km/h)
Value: 90 (km/h)
